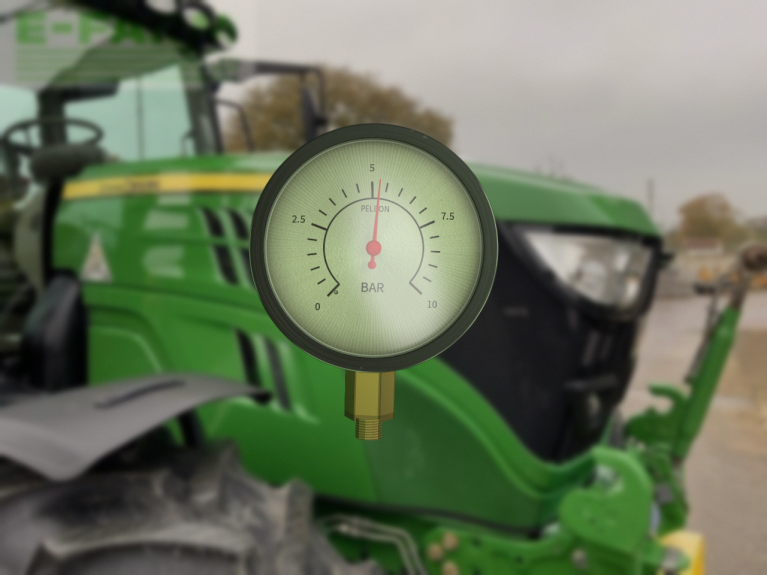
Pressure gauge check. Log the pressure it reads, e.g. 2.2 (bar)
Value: 5.25 (bar)
